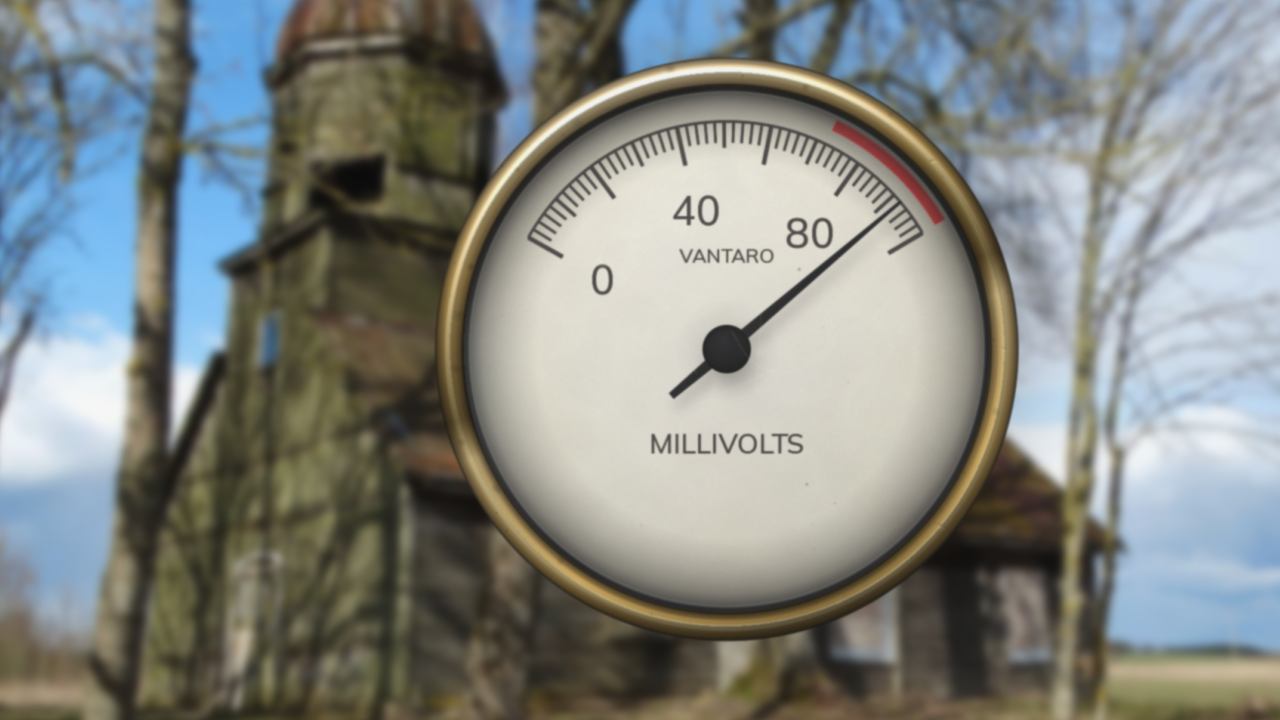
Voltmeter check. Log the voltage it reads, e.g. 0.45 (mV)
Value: 92 (mV)
